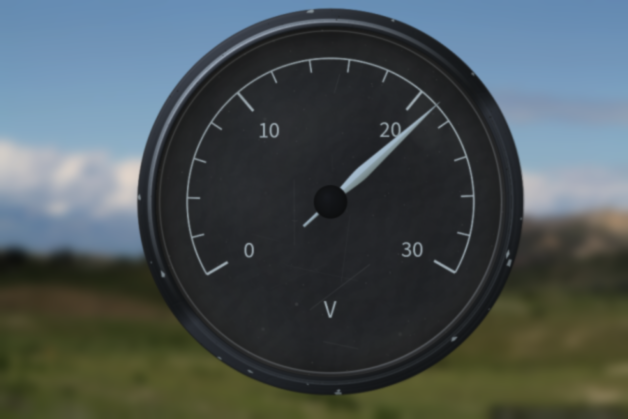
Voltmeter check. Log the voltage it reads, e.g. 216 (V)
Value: 21 (V)
